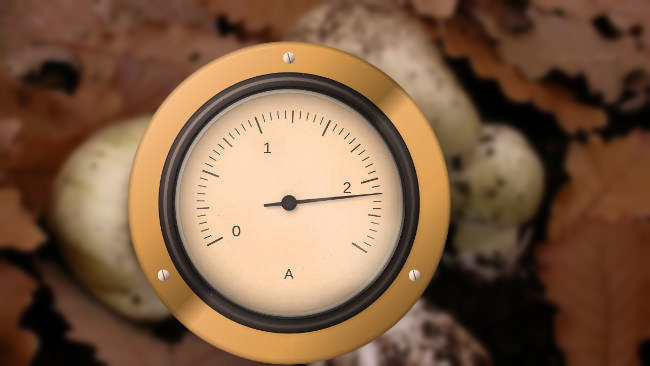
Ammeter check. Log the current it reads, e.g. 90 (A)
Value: 2.1 (A)
